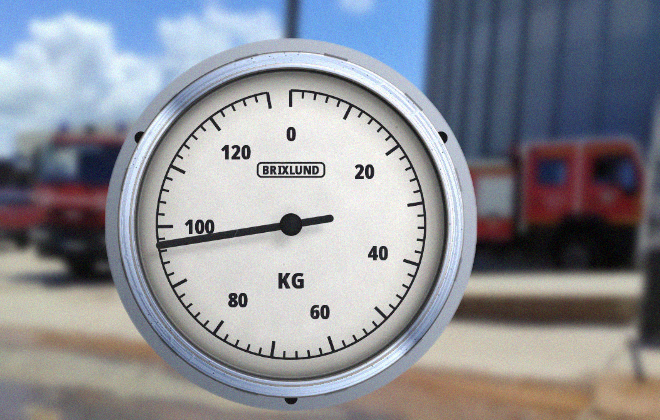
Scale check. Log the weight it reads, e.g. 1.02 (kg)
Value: 97 (kg)
